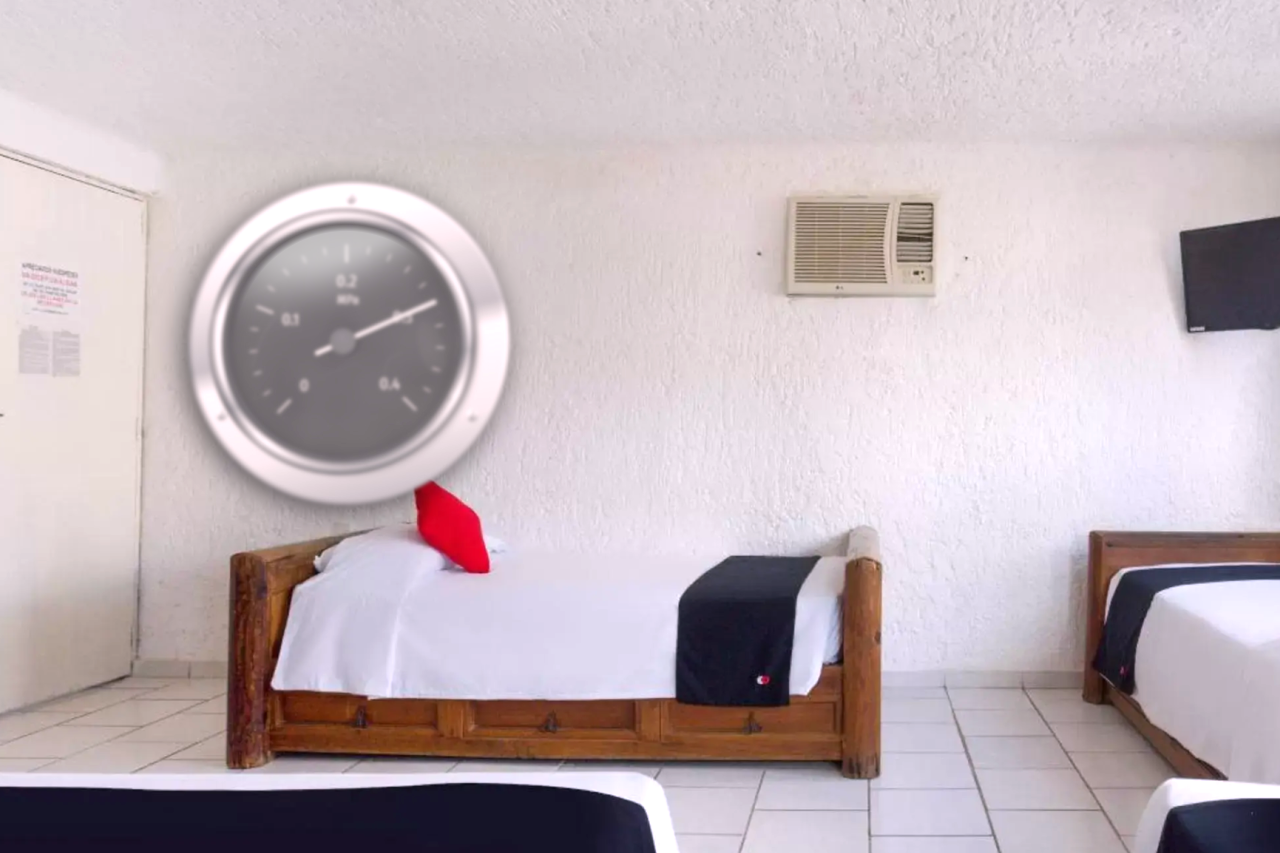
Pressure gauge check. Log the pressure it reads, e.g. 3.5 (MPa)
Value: 0.3 (MPa)
